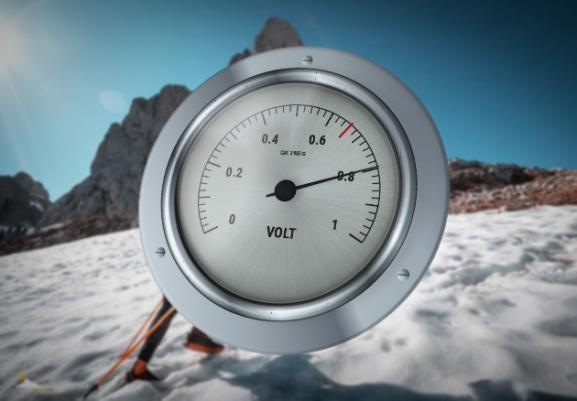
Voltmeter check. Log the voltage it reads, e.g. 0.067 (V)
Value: 0.8 (V)
